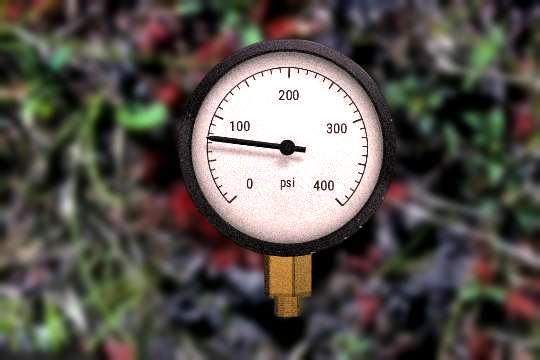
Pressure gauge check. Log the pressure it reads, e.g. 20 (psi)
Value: 75 (psi)
